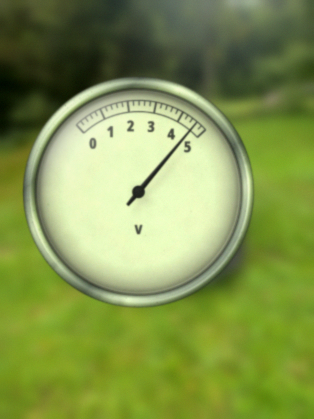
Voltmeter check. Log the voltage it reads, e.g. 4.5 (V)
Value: 4.6 (V)
